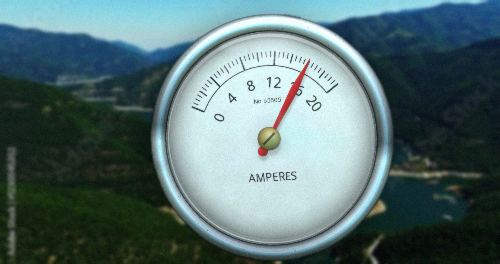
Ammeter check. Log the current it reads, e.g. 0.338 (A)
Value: 16 (A)
